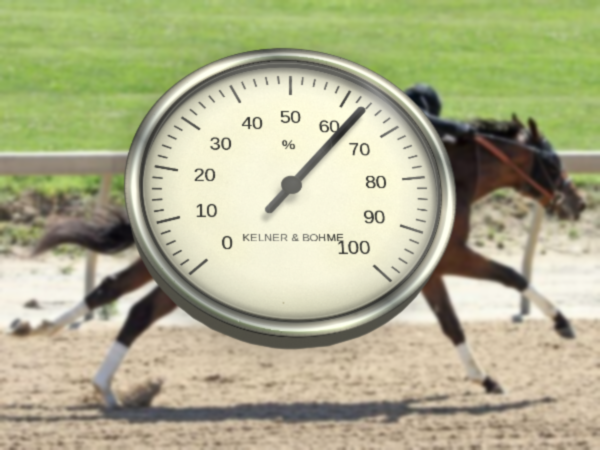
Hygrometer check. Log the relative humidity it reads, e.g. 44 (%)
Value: 64 (%)
